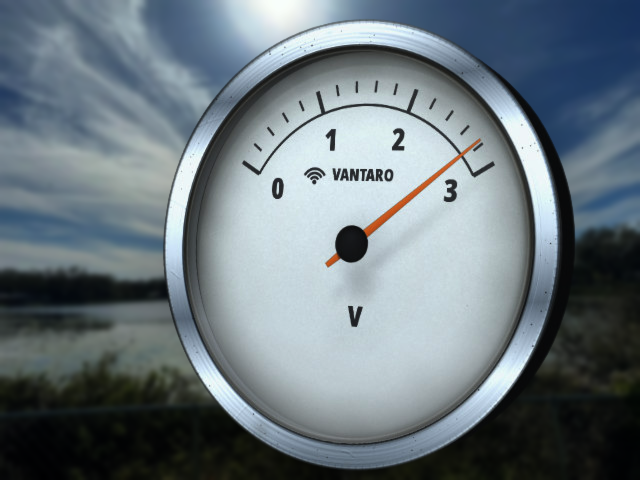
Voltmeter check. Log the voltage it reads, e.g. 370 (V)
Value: 2.8 (V)
